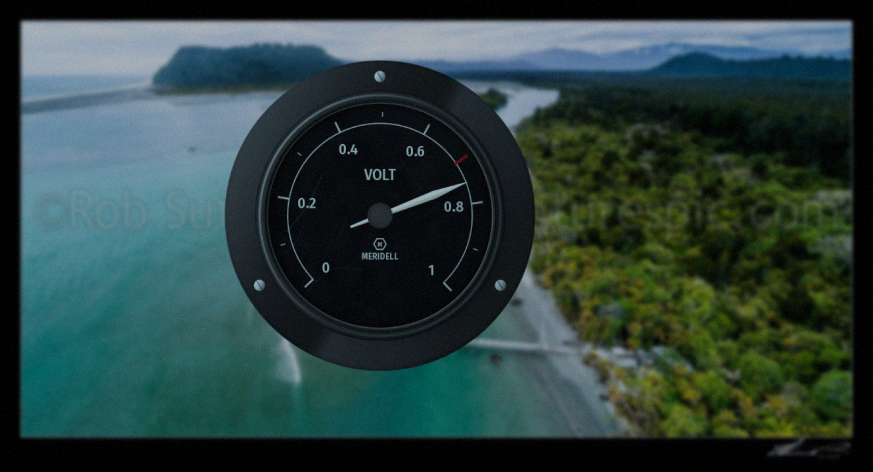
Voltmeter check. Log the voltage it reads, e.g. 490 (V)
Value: 0.75 (V)
